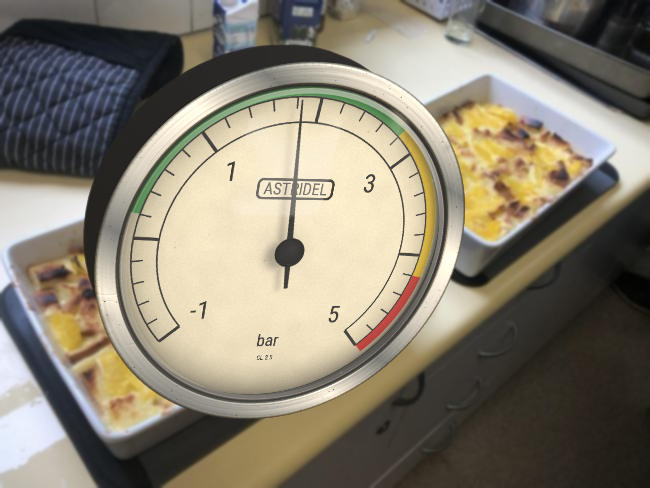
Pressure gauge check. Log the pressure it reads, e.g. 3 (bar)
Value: 1.8 (bar)
